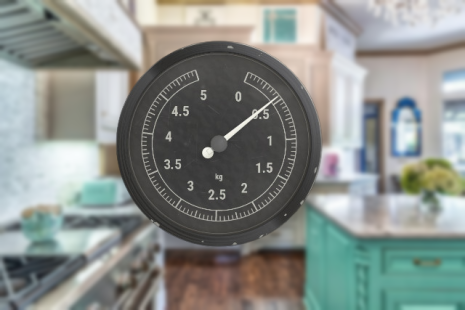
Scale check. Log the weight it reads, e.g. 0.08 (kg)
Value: 0.45 (kg)
